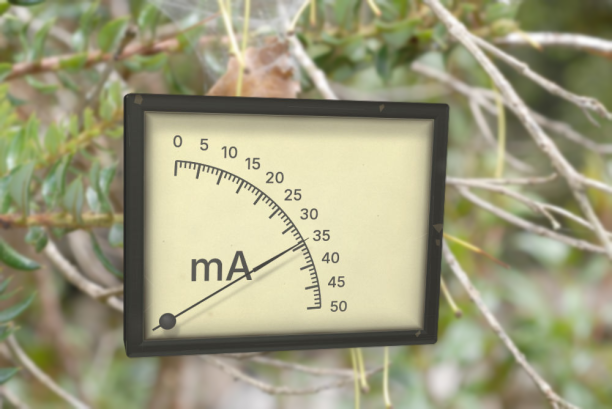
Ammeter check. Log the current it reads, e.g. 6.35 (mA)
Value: 34 (mA)
